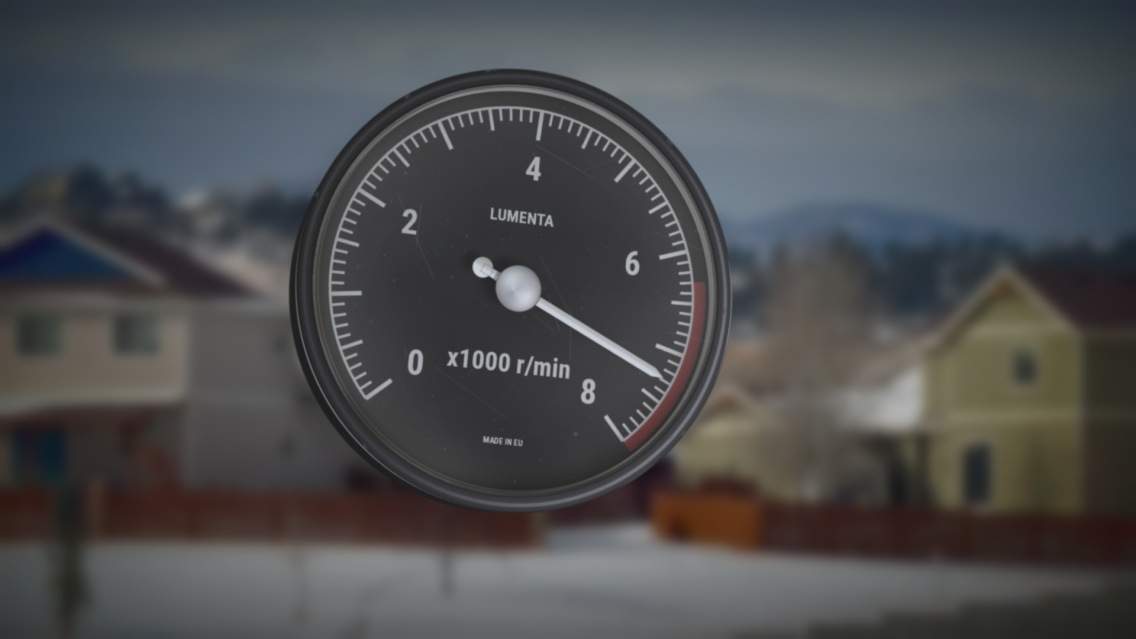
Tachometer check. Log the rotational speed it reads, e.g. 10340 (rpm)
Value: 7300 (rpm)
